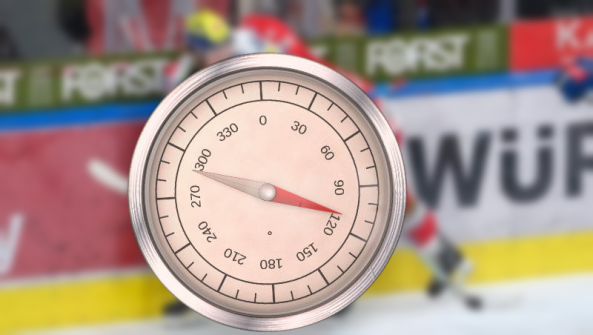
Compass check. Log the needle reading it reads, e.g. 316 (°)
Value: 110 (°)
